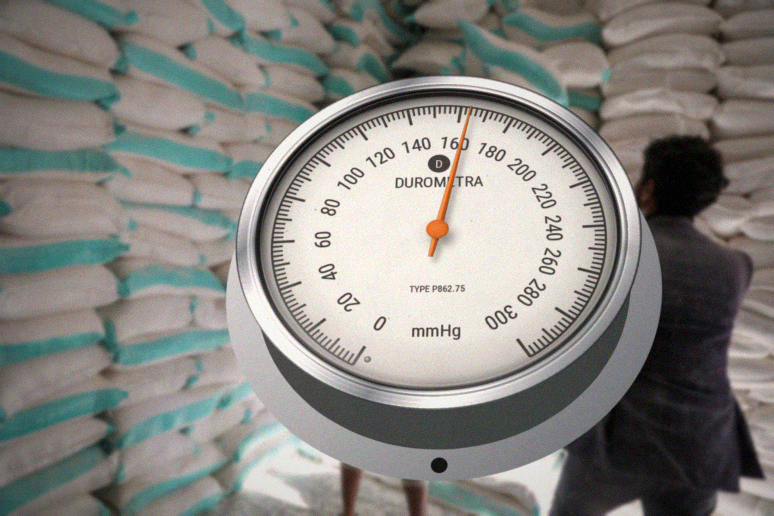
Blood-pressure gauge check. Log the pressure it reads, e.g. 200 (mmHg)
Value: 164 (mmHg)
